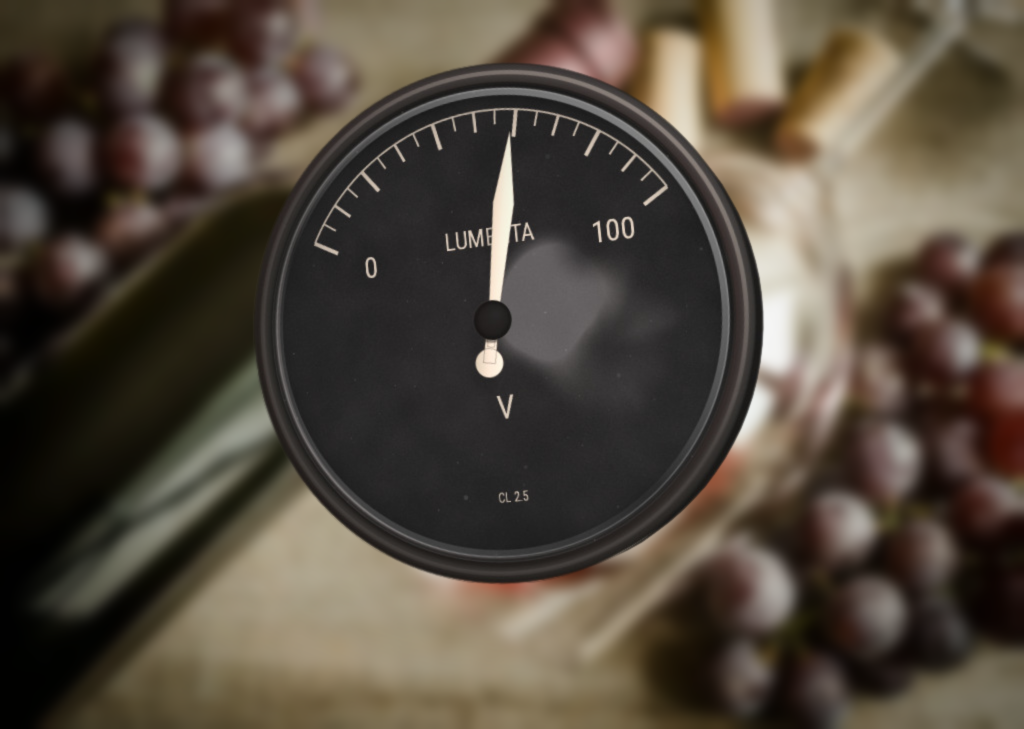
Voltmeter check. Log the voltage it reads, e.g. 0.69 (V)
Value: 60 (V)
